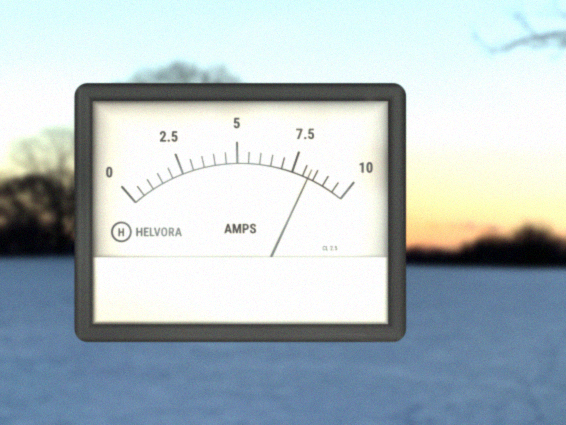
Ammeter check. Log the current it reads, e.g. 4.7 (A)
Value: 8.25 (A)
